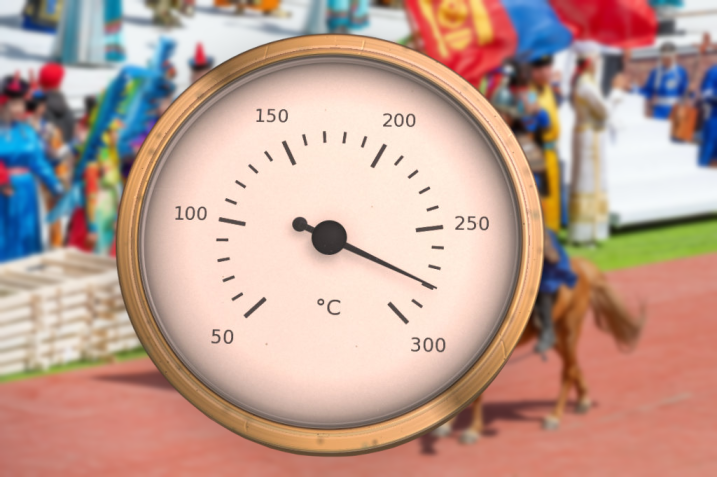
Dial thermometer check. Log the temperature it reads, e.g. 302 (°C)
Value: 280 (°C)
